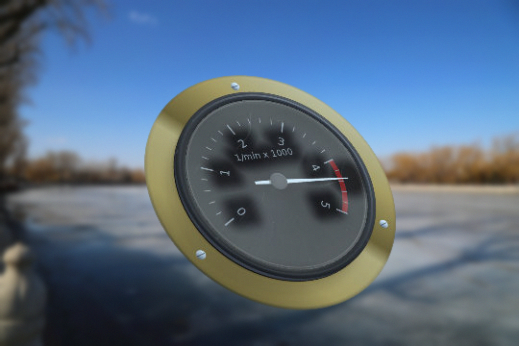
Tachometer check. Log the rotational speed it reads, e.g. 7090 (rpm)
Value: 4400 (rpm)
